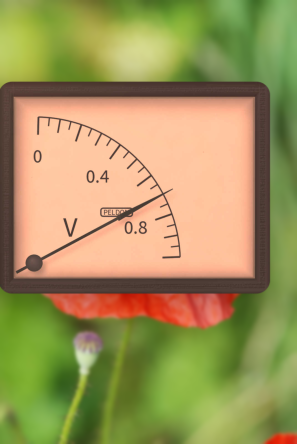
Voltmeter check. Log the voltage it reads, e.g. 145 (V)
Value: 0.7 (V)
